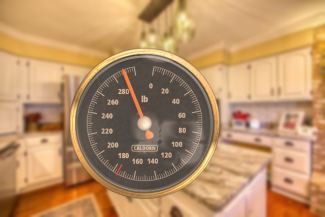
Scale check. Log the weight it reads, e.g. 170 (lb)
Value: 290 (lb)
